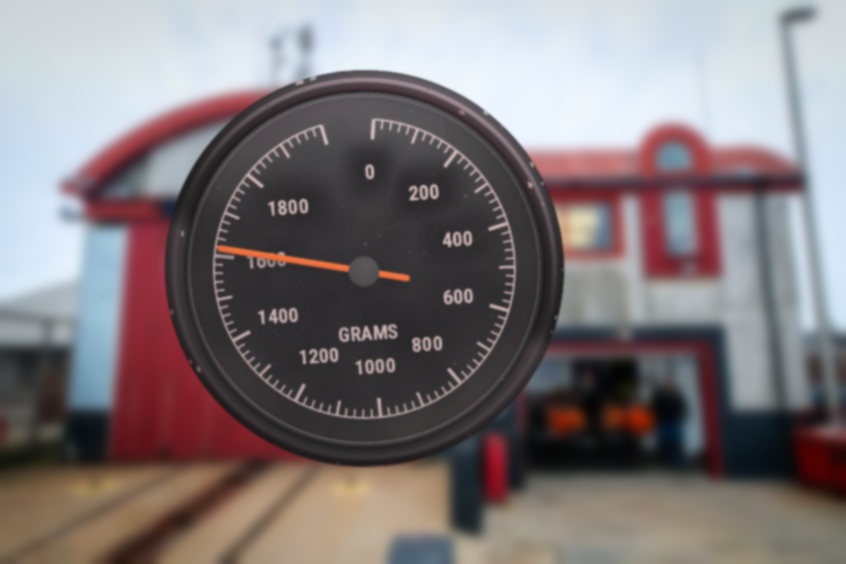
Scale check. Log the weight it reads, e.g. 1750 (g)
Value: 1620 (g)
